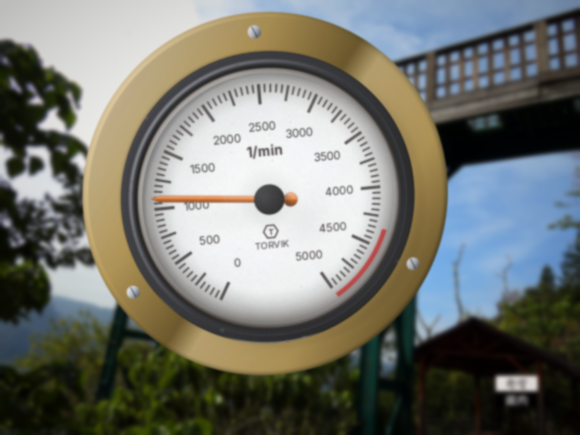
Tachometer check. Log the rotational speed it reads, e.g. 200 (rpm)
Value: 1100 (rpm)
